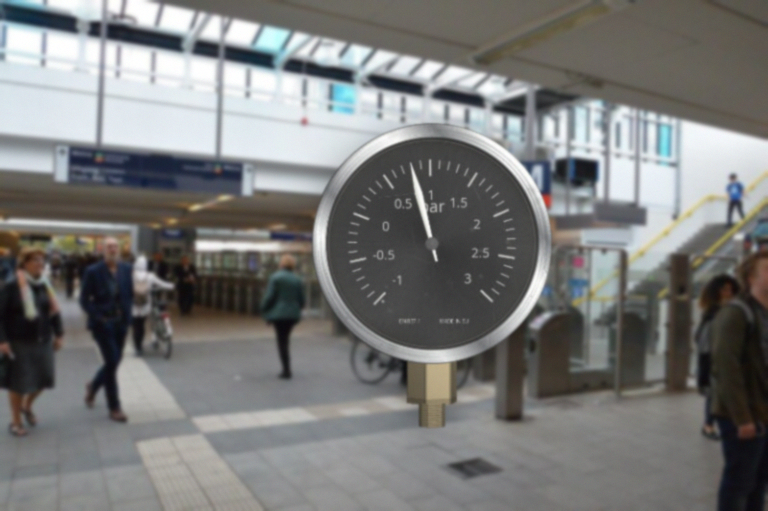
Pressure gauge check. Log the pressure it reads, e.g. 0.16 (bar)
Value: 0.8 (bar)
